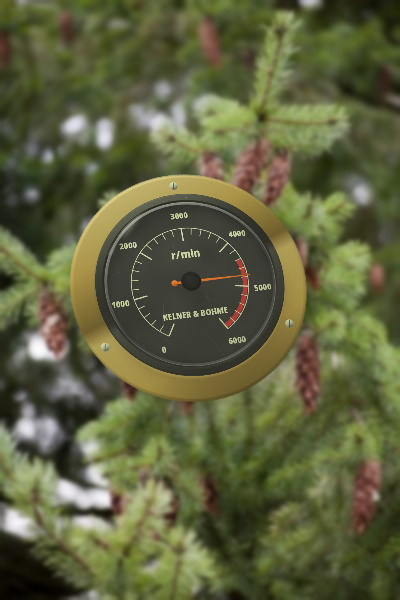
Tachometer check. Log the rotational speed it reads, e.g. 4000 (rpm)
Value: 4800 (rpm)
